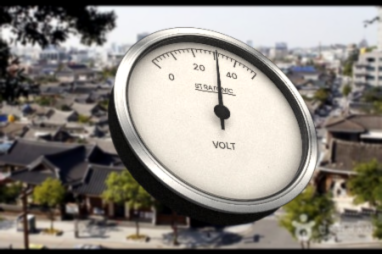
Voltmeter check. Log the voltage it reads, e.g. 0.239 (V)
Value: 30 (V)
